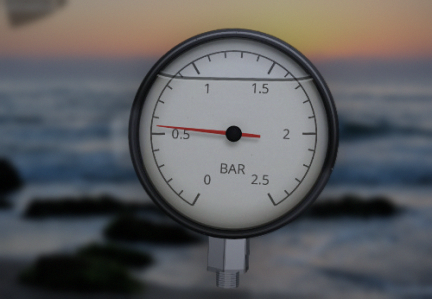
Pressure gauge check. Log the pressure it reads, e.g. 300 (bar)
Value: 0.55 (bar)
